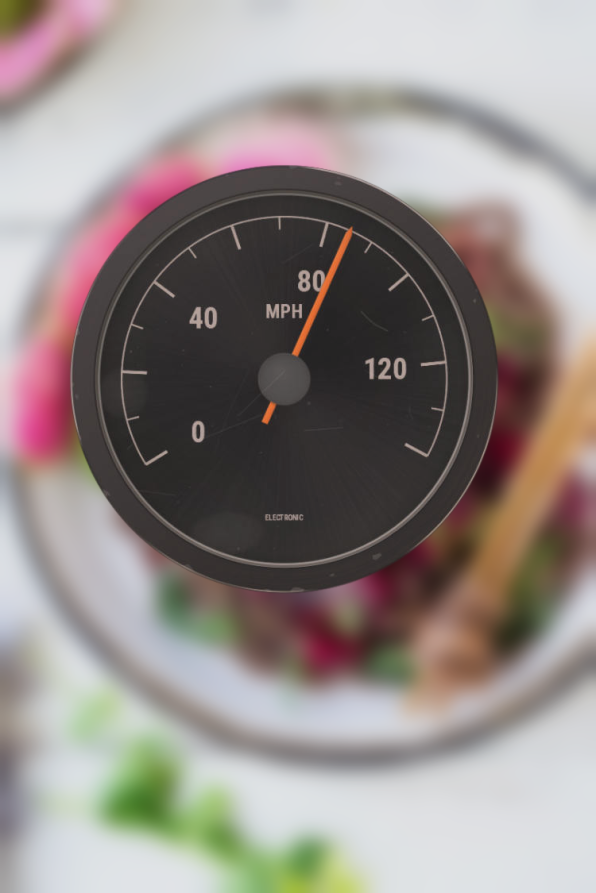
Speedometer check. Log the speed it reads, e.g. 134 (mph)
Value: 85 (mph)
